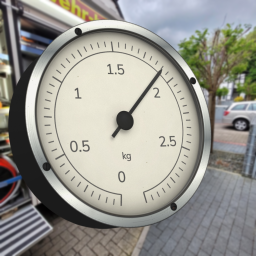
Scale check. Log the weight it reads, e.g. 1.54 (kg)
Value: 1.9 (kg)
